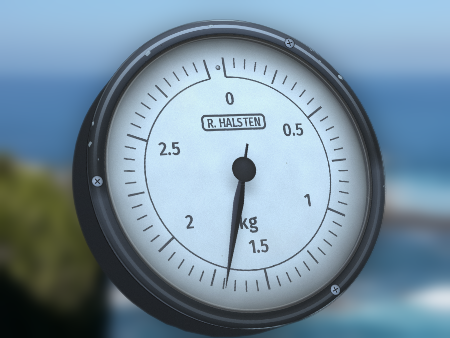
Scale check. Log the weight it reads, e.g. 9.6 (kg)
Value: 1.7 (kg)
